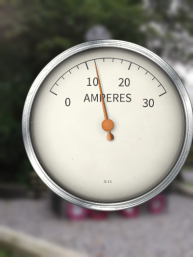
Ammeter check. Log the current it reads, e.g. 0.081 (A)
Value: 12 (A)
